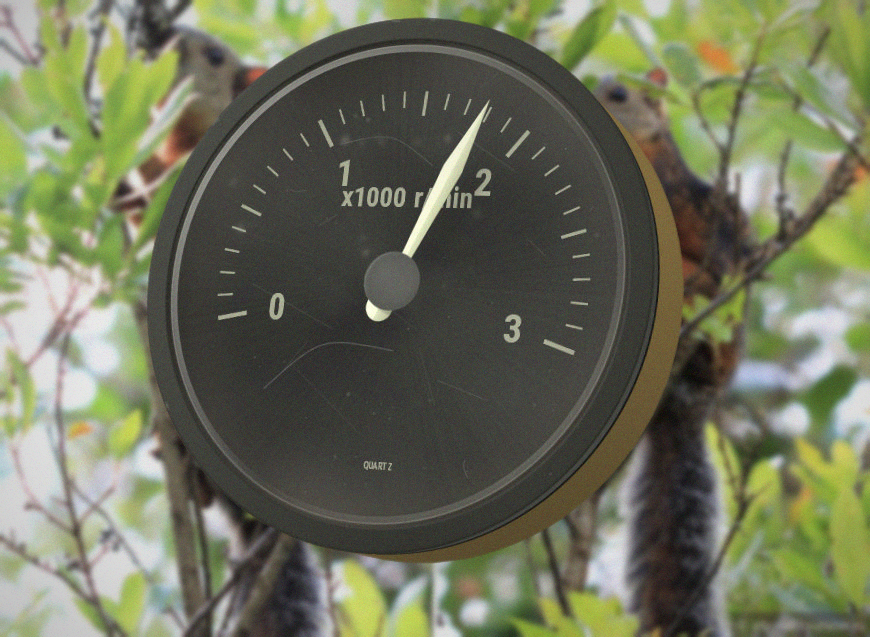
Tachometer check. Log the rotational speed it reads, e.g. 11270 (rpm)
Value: 1800 (rpm)
